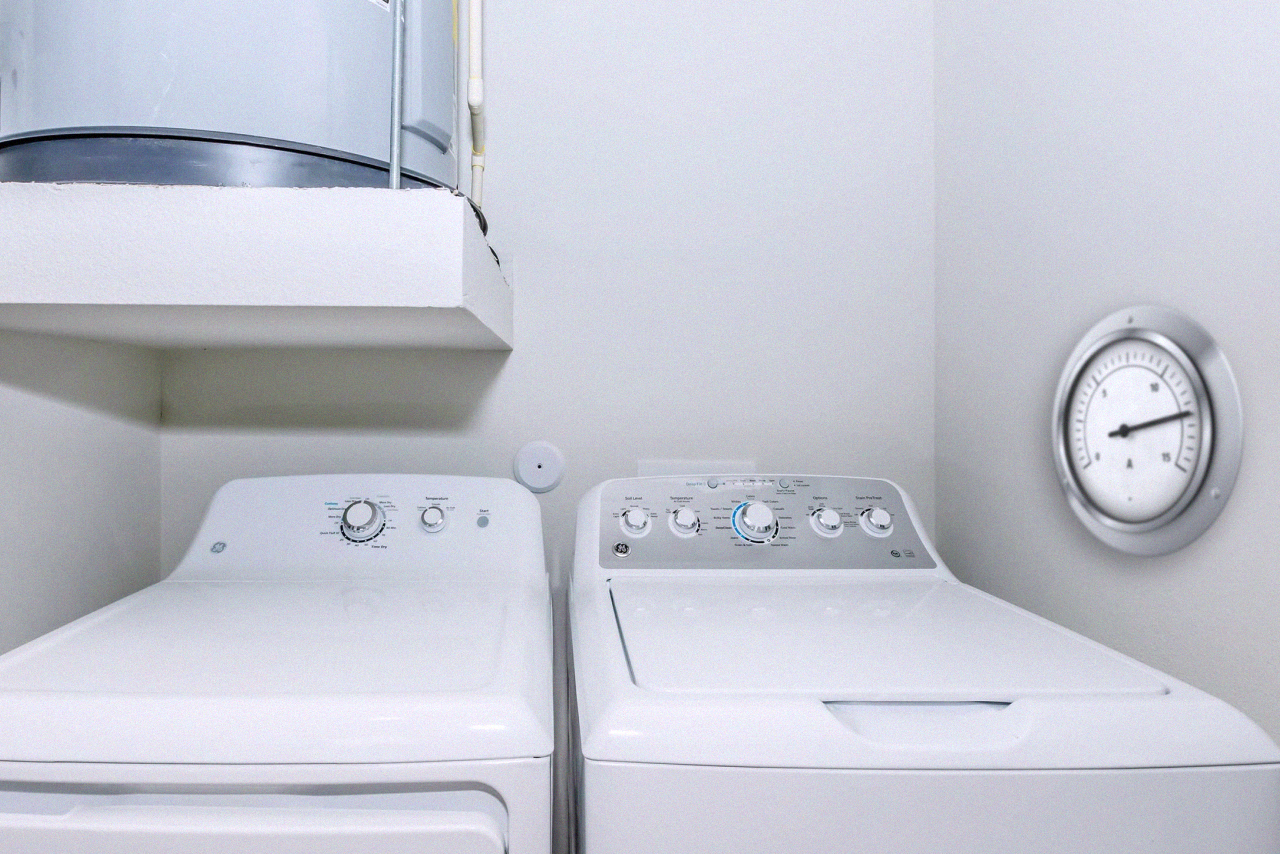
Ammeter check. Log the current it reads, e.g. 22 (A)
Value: 12.5 (A)
